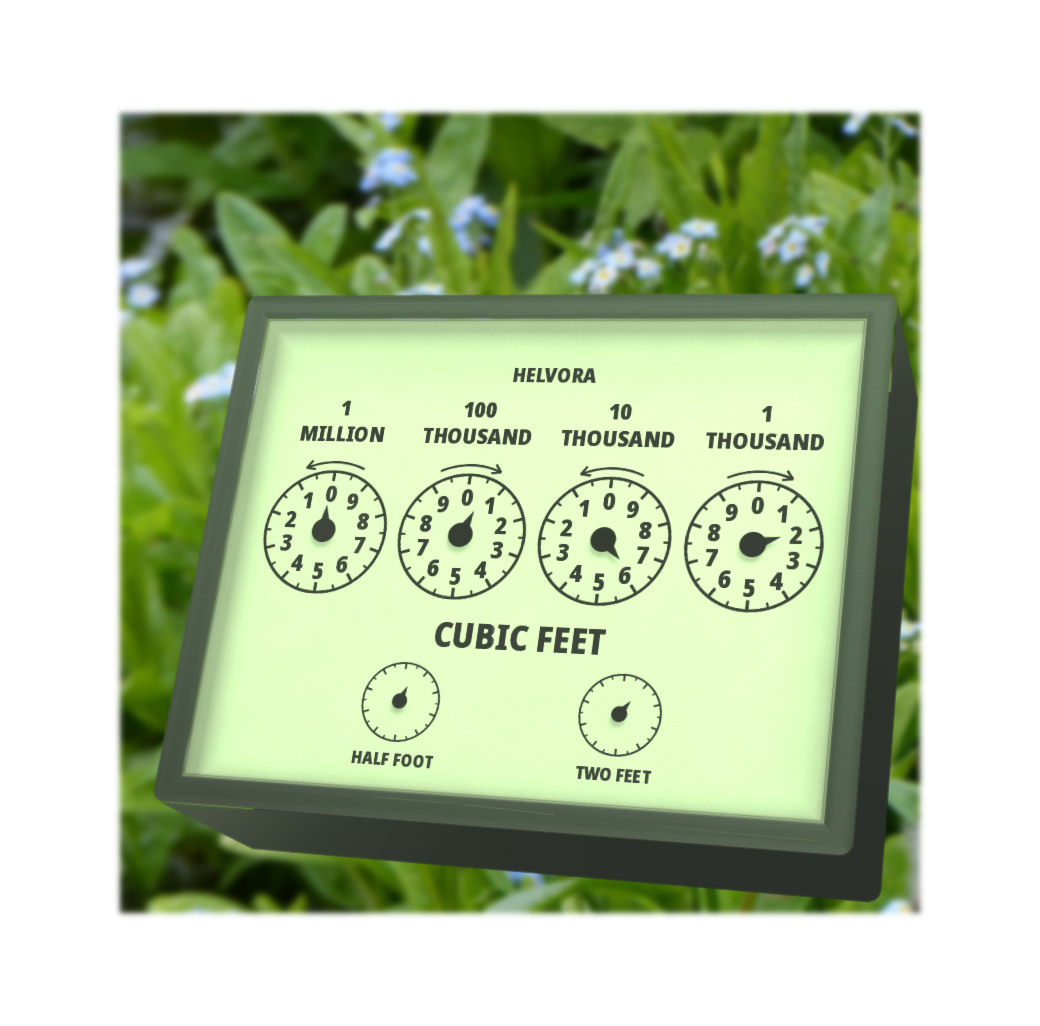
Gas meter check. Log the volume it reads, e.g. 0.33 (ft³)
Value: 6200 (ft³)
